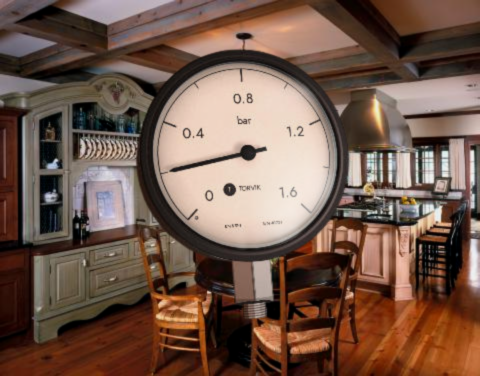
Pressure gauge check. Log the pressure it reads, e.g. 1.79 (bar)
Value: 0.2 (bar)
